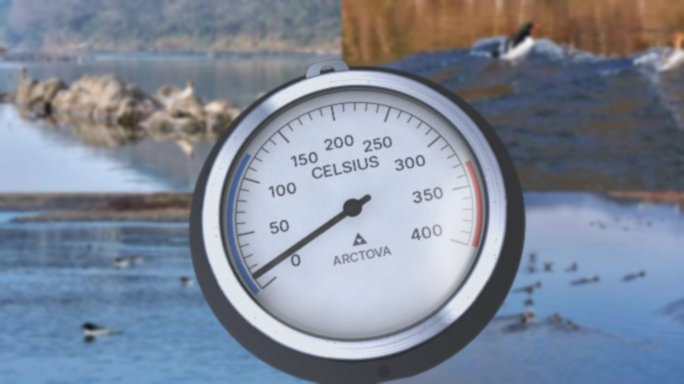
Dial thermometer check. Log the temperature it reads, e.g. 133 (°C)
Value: 10 (°C)
